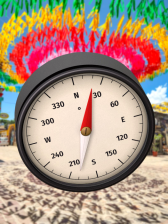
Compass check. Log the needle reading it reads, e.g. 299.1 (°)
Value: 20 (°)
